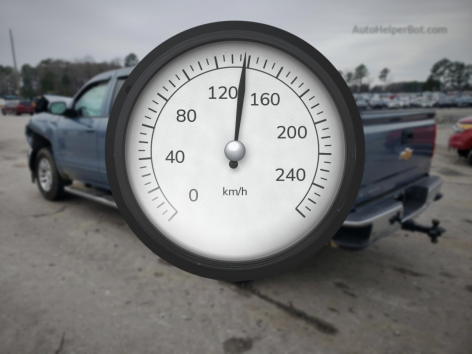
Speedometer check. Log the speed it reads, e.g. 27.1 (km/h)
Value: 137.5 (km/h)
